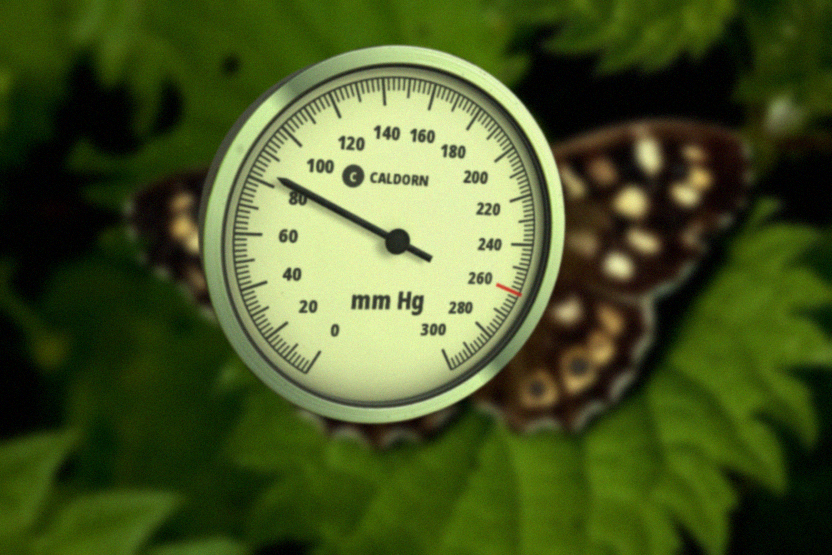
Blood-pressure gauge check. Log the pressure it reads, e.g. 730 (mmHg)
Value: 84 (mmHg)
